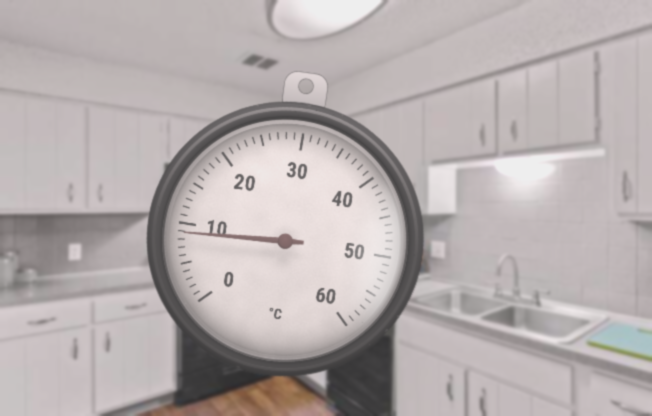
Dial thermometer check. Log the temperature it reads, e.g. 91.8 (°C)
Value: 9 (°C)
